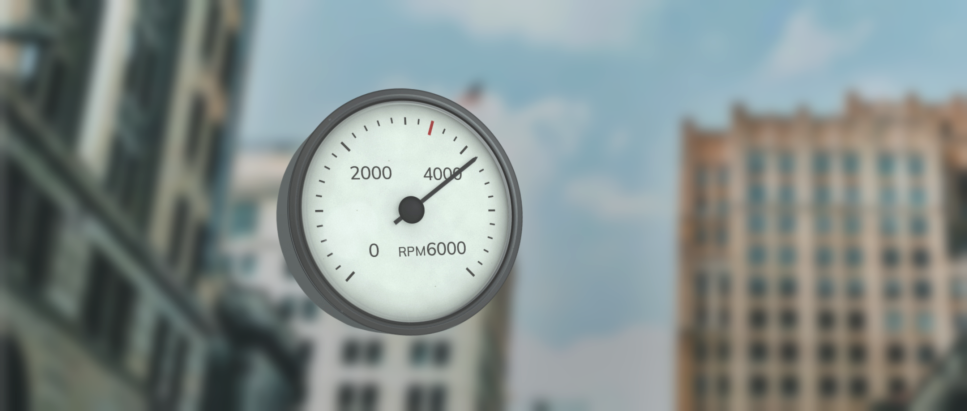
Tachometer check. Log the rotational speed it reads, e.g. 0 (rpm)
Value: 4200 (rpm)
